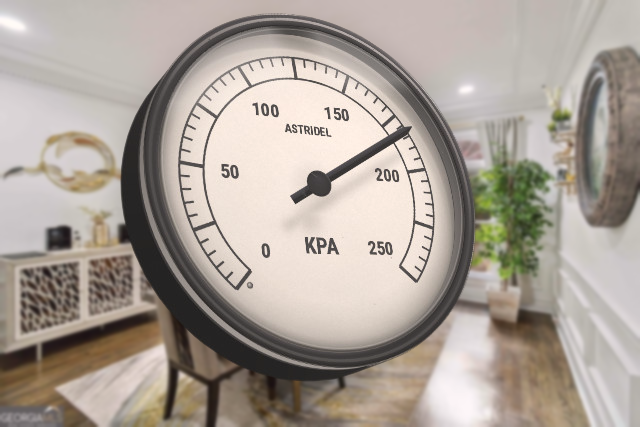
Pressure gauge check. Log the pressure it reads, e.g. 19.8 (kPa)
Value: 182.5 (kPa)
